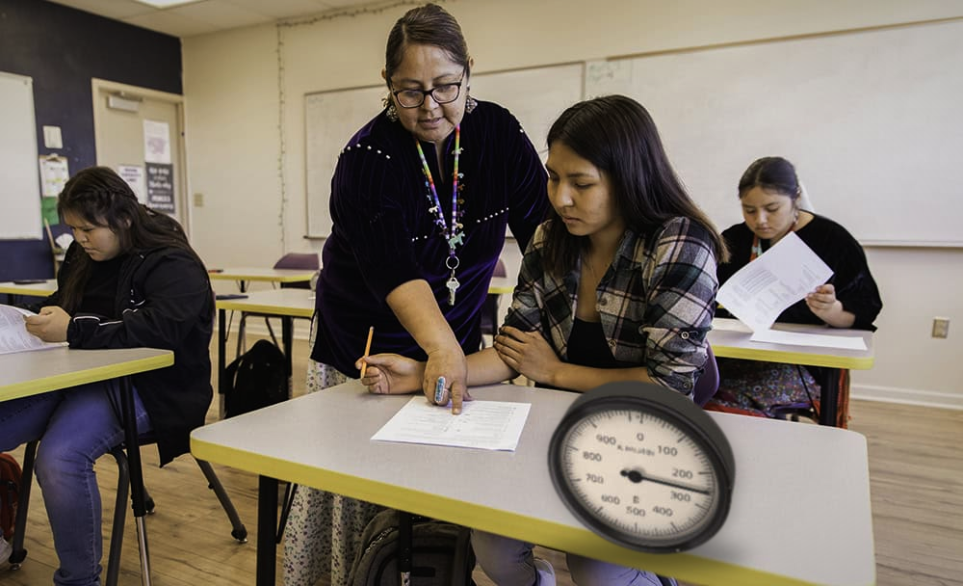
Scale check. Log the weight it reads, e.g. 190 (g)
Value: 250 (g)
